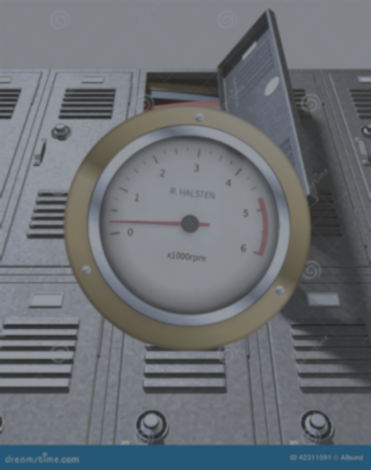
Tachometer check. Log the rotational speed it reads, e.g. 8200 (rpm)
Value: 250 (rpm)
